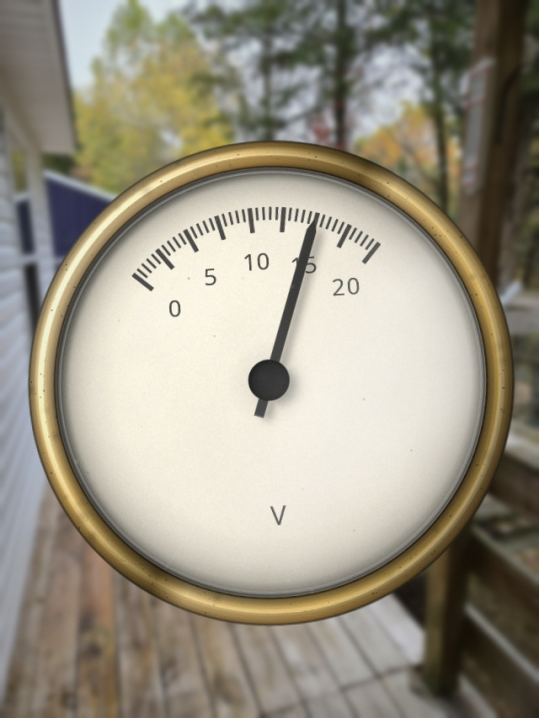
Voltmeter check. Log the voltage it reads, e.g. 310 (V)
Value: 15 (V)
